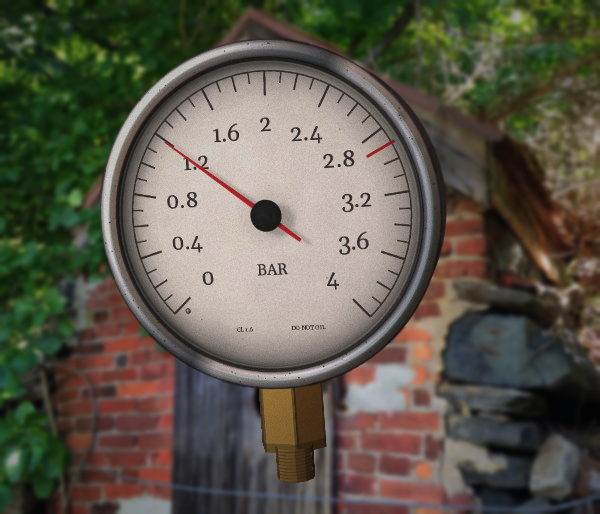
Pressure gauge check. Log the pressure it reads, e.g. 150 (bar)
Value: 1.2 (bar)
